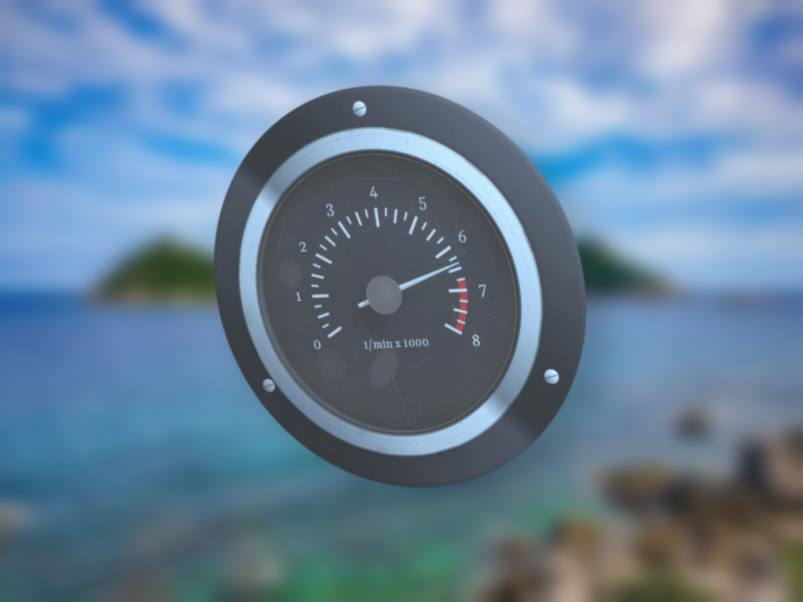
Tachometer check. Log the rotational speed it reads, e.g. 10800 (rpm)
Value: 6375 (rpm)
